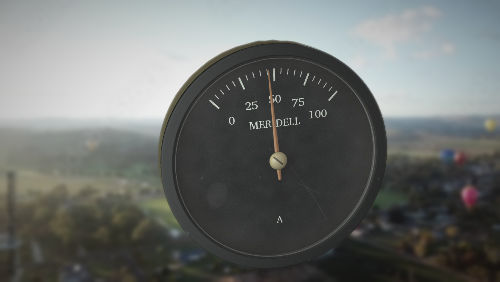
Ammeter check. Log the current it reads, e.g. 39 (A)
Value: 45 (A)
